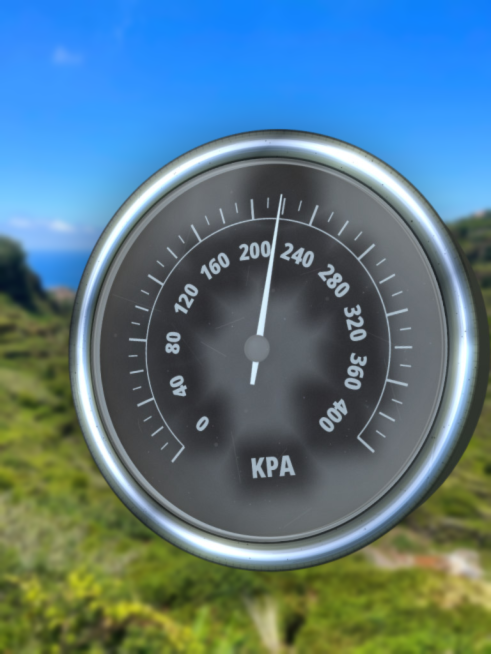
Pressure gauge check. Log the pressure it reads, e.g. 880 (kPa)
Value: 220 (kPa)
